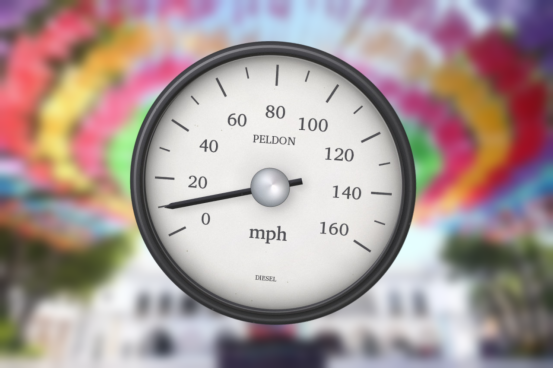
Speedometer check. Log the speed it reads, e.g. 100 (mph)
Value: 10 (mph)
